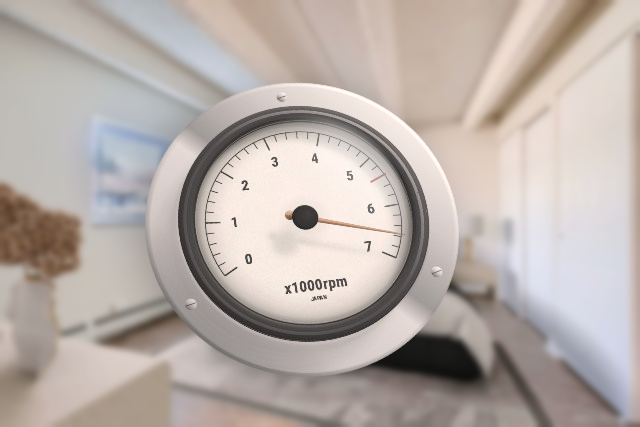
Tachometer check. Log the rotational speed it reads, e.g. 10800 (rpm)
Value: 6600 (rpm)
